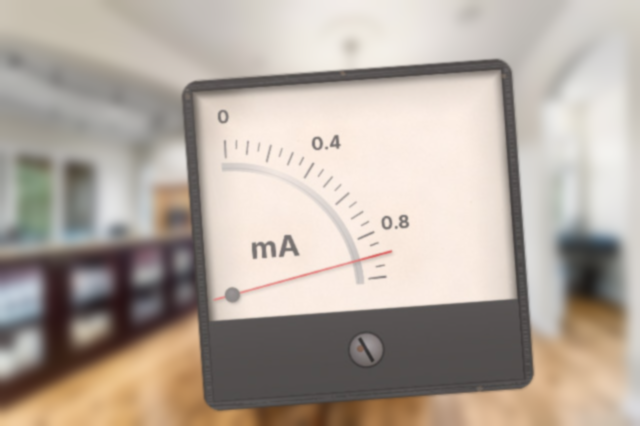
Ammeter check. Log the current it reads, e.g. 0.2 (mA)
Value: 0.9 (mA)
